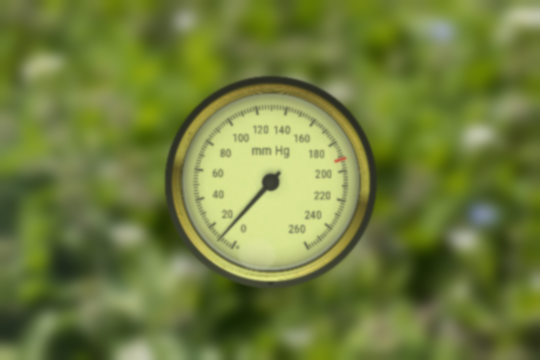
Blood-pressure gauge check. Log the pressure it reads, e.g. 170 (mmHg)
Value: 10 (mmHg)
